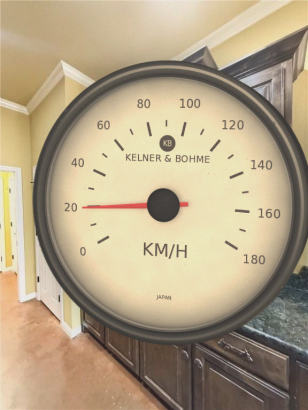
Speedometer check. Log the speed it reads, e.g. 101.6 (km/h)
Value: 20 (km/h)
